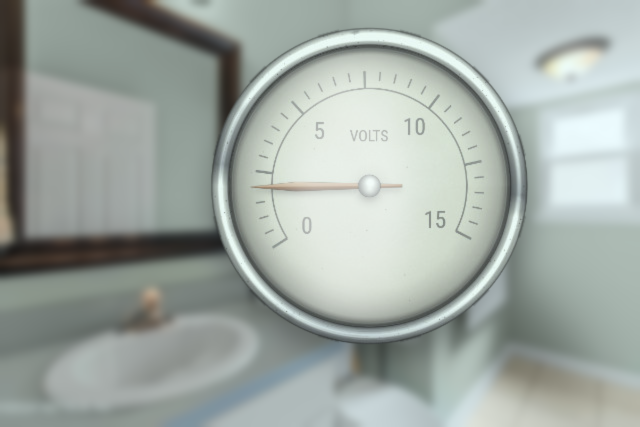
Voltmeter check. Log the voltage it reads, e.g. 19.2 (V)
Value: 2 (V)
